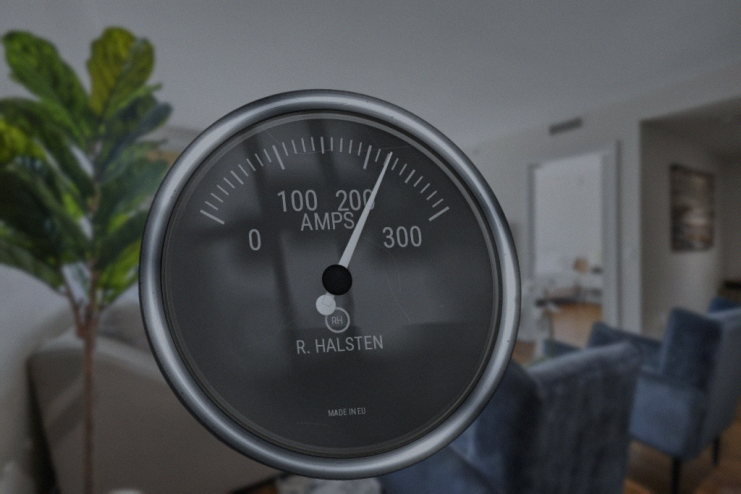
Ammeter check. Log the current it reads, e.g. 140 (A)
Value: 220 (A)
